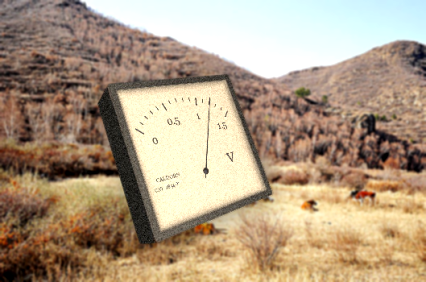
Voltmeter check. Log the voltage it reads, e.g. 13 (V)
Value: 1.2 (V)
